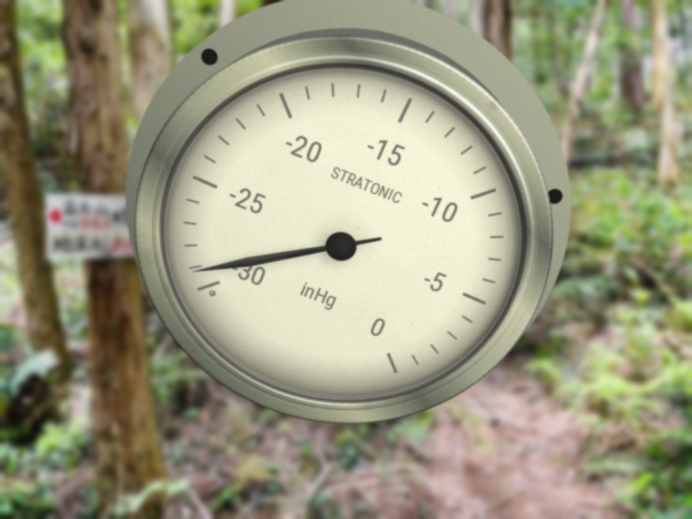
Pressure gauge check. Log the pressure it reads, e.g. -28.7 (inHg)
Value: -29 (inHg)
